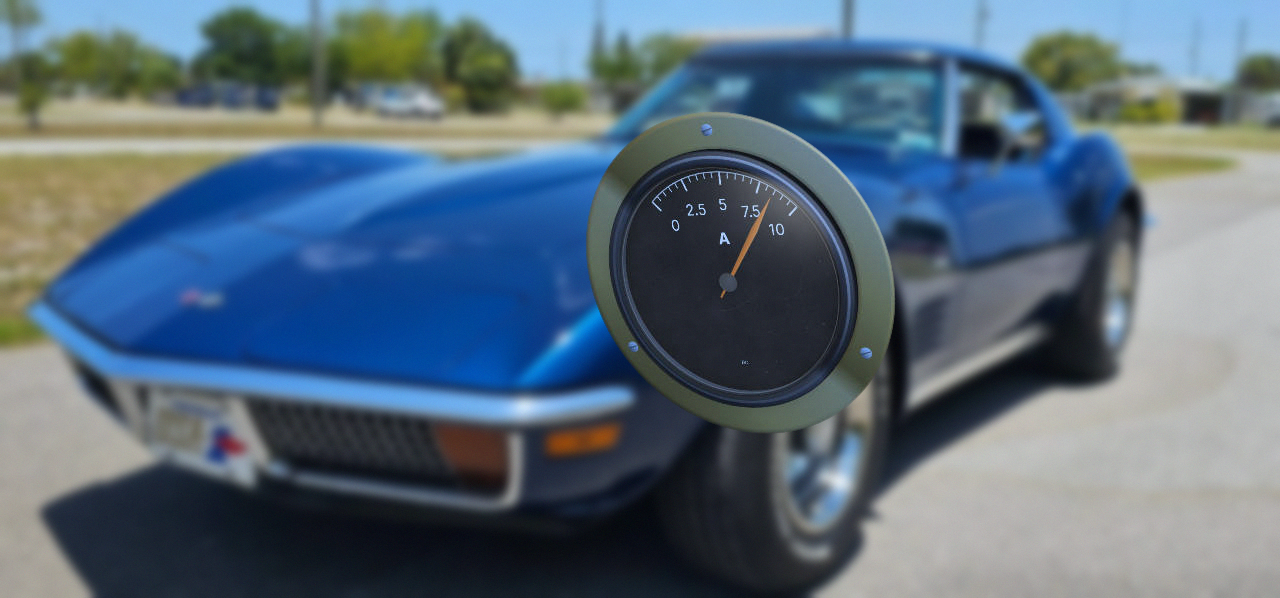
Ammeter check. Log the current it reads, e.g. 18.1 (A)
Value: 8.5 (A)
